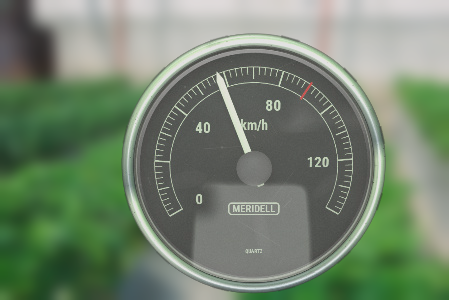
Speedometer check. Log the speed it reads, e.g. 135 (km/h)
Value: 58 (km/h)
